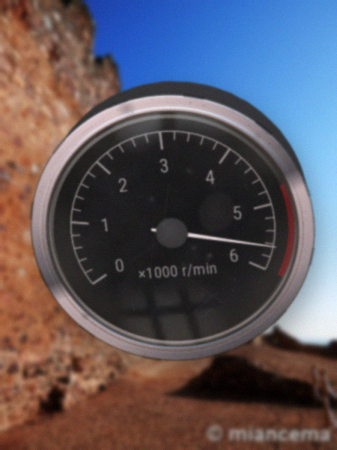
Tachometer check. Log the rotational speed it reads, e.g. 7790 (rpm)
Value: 5600 (rpm)
